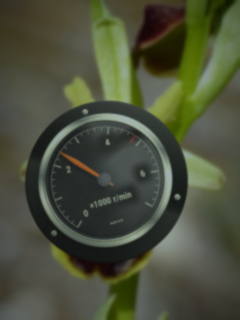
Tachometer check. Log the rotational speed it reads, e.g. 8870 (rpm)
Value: 2400 (rpm)
